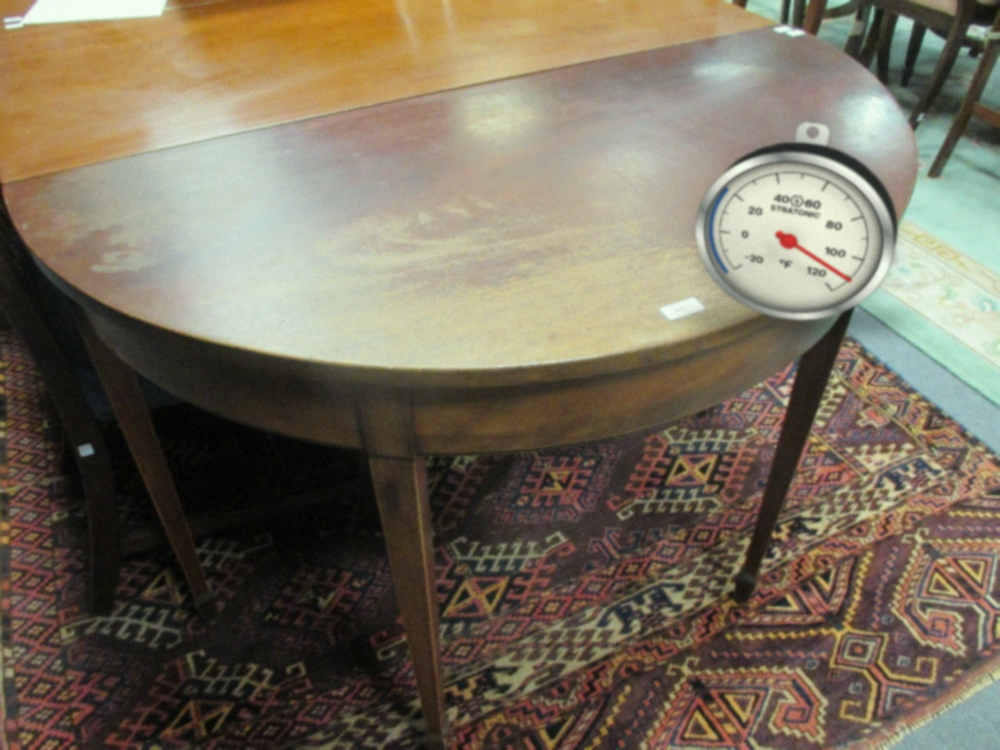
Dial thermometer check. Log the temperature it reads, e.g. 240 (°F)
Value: 110 (°F)
